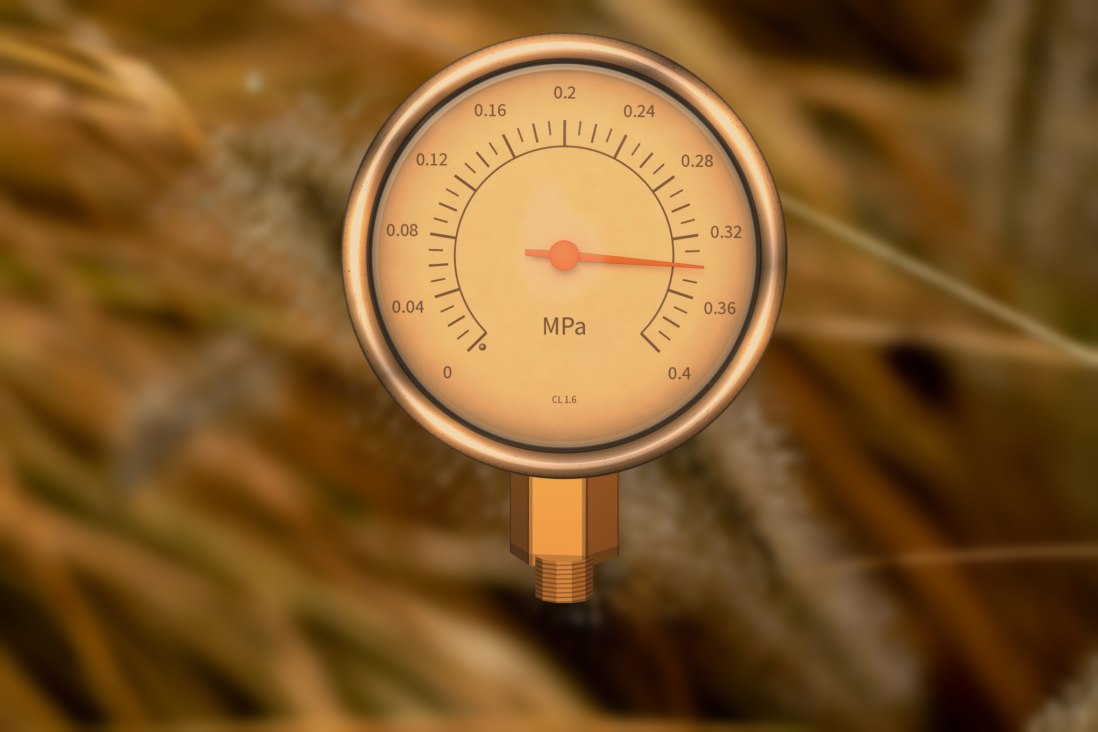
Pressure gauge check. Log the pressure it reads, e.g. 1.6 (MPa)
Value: 0.34 (MPa)
